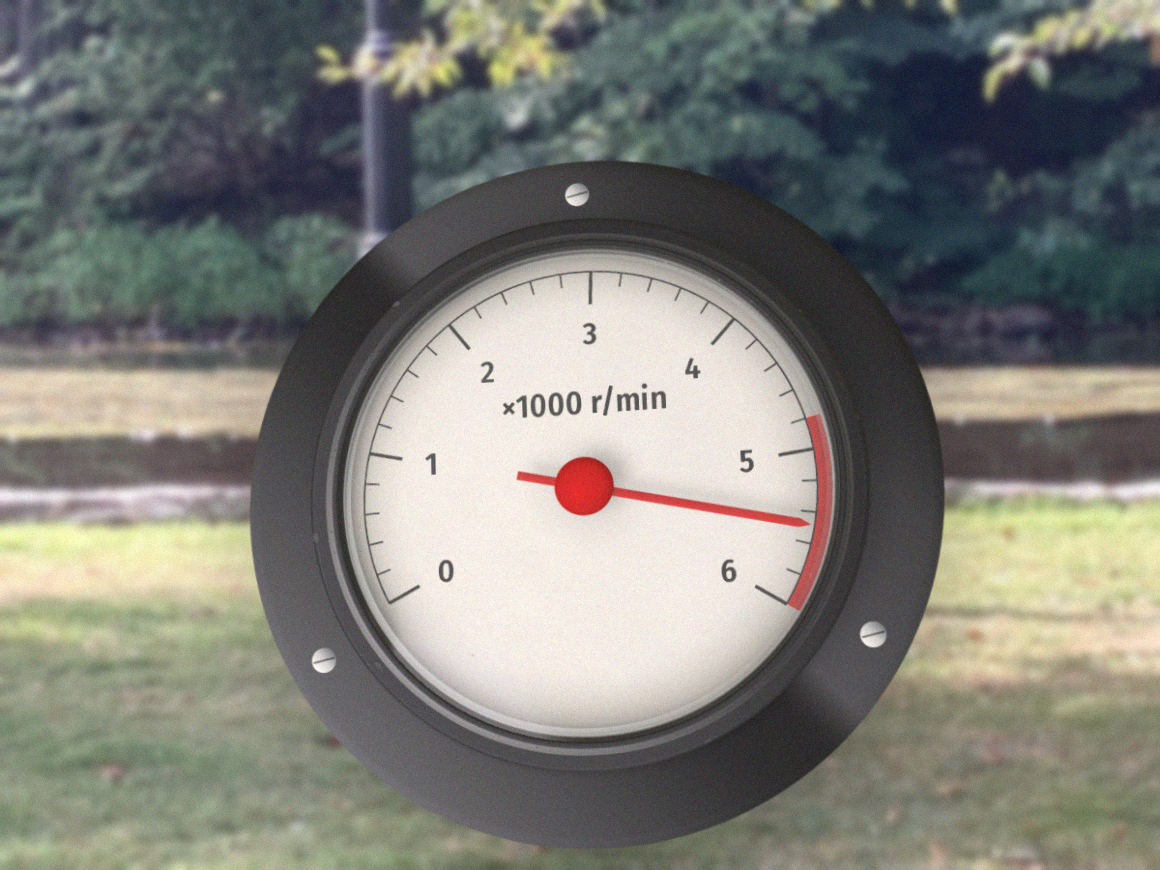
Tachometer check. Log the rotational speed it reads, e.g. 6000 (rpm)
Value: 5500 (rpm)
